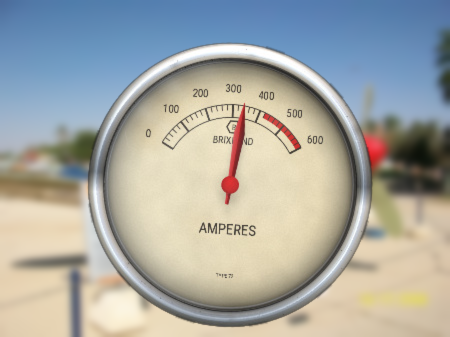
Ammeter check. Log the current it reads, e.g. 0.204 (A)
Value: 340 (A)
